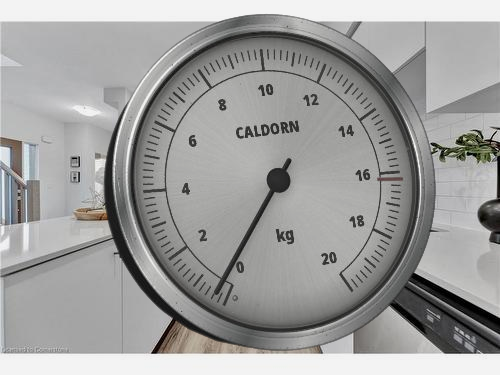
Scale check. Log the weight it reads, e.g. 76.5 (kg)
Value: 0.4 (kg)
